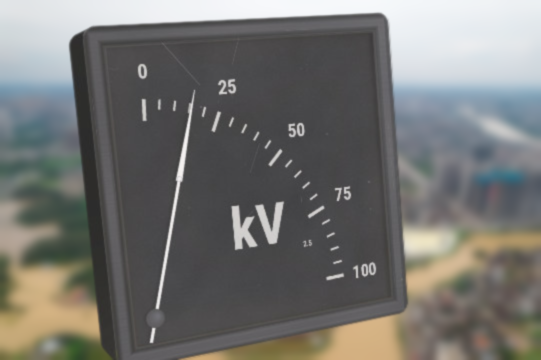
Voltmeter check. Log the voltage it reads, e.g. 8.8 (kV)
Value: 15 (kV)
